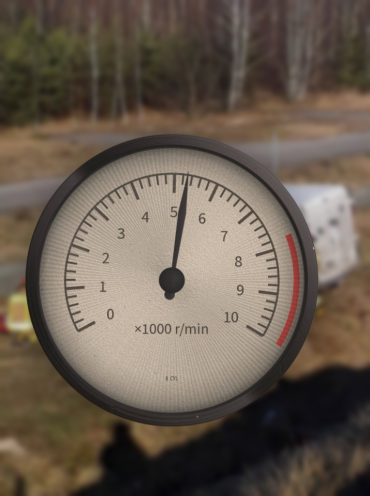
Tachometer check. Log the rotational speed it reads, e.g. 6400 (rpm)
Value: 5300 (rpm)
